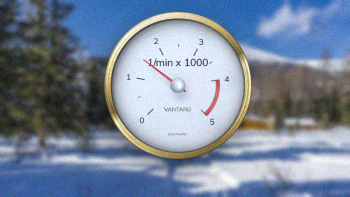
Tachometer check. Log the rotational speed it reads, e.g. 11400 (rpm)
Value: 1500 (rpm)
